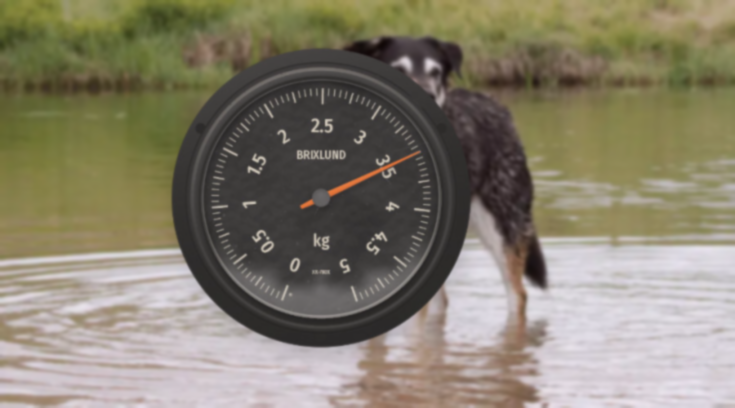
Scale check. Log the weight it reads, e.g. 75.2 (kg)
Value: 3.5 (kg)
